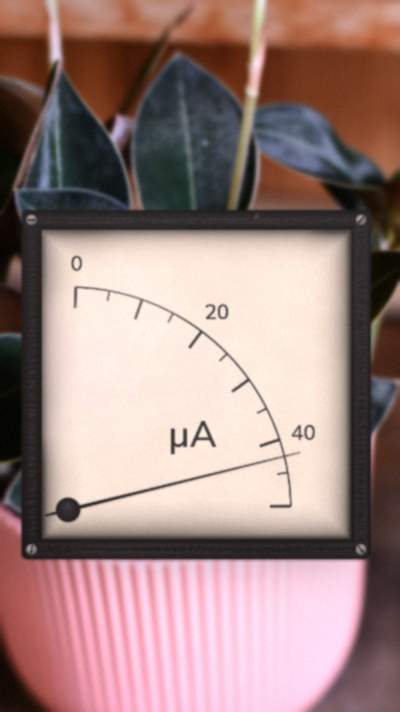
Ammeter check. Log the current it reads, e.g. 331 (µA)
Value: 42.5 (µA)
